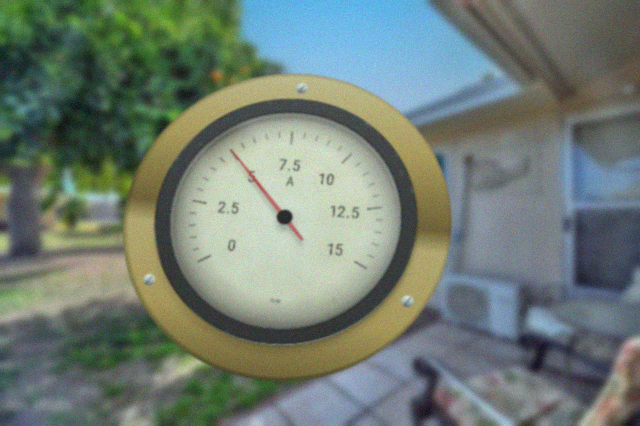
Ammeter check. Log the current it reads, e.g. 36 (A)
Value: 5 (A)
